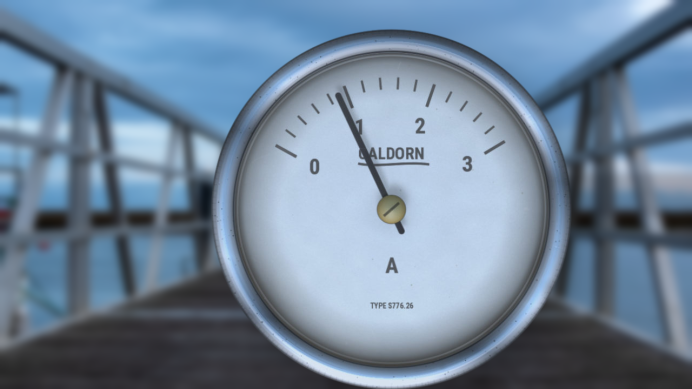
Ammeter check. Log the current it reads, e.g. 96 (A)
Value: 0.9 (A)
